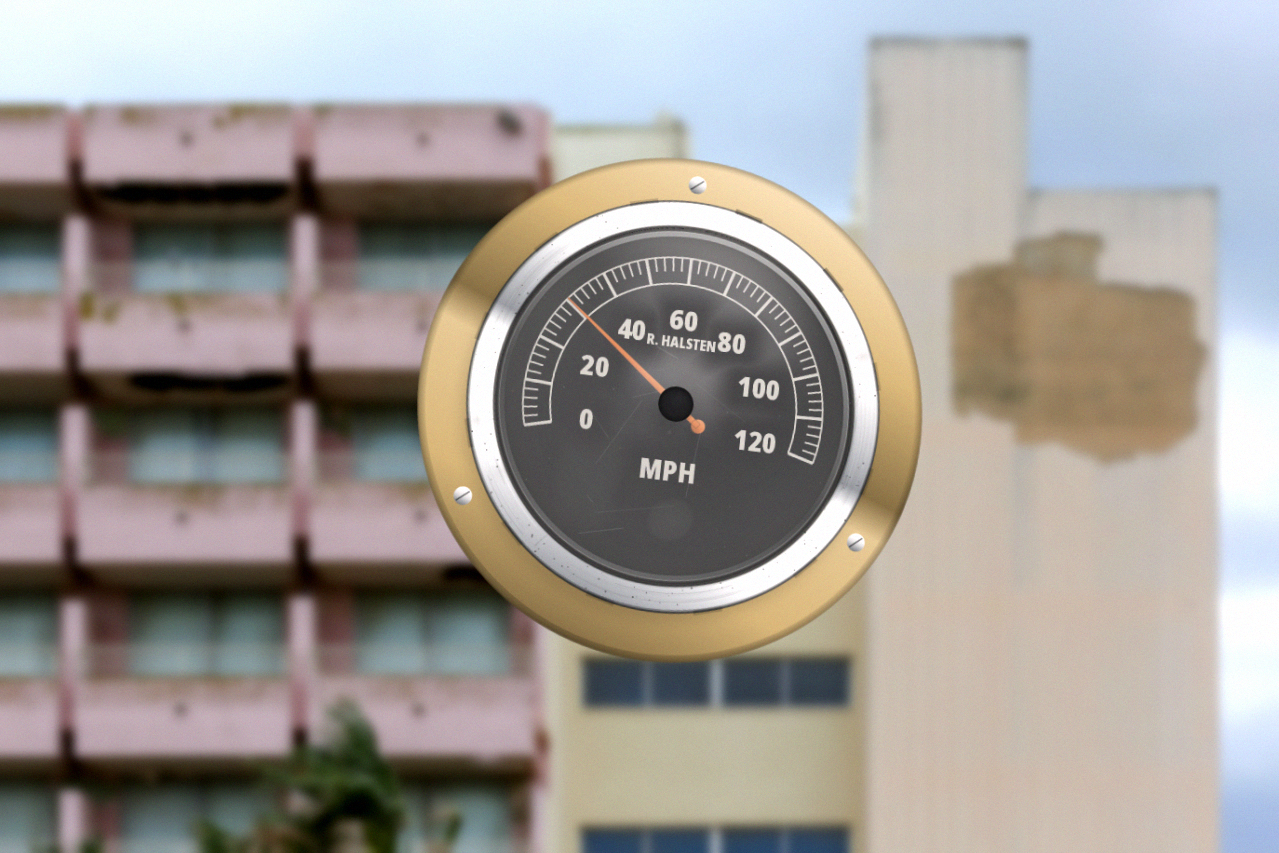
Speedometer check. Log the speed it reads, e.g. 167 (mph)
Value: 30 (mph)
